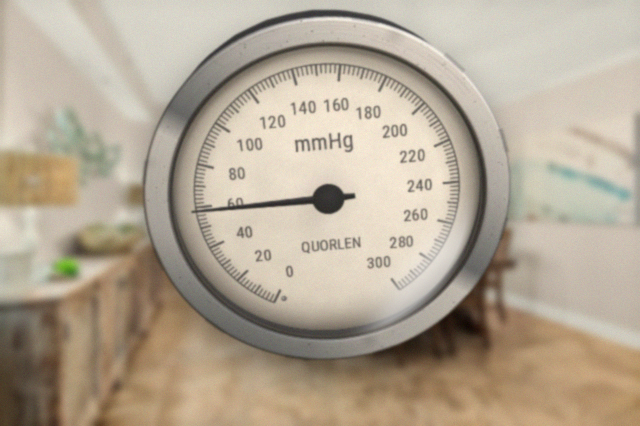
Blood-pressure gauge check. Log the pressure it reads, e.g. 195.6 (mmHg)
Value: 60 (mmHg)
